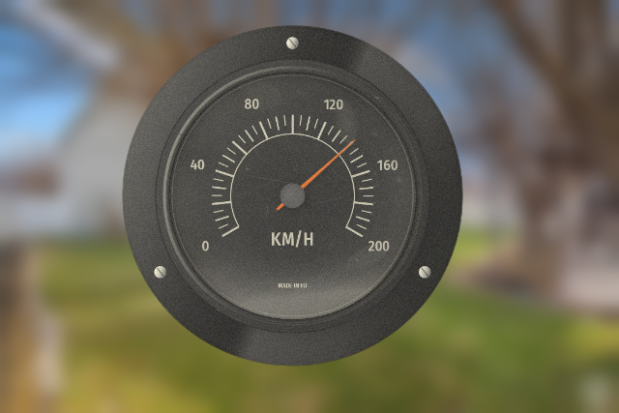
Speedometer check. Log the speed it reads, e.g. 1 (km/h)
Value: 140 (km/h)
